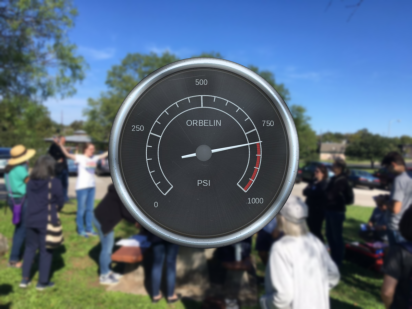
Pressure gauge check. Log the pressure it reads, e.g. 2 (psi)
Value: 800 (psi)
